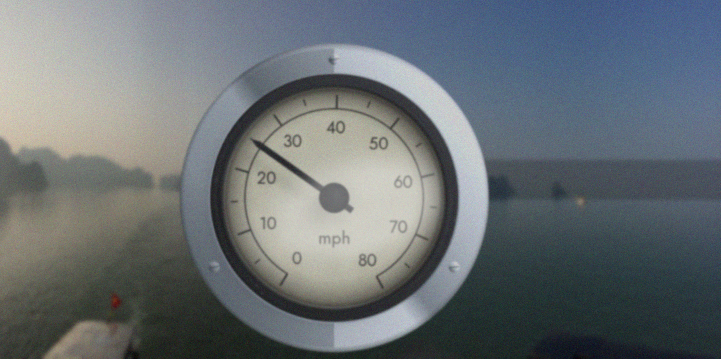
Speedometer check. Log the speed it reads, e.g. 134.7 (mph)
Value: 25 (mph)
